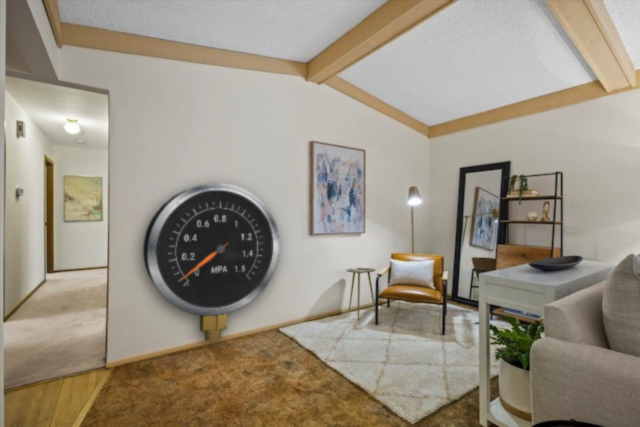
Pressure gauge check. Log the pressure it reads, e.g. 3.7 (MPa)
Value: 0.05 (MPa)
